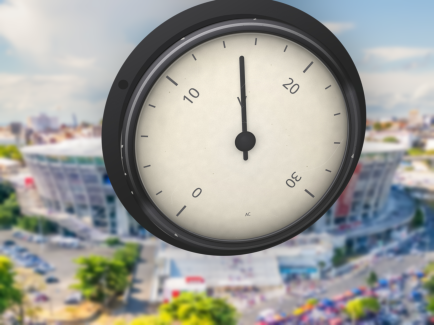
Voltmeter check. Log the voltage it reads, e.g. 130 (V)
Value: 15 (V)
